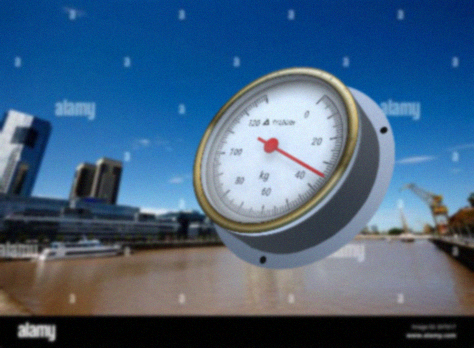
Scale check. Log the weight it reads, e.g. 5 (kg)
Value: 35 (kg)
